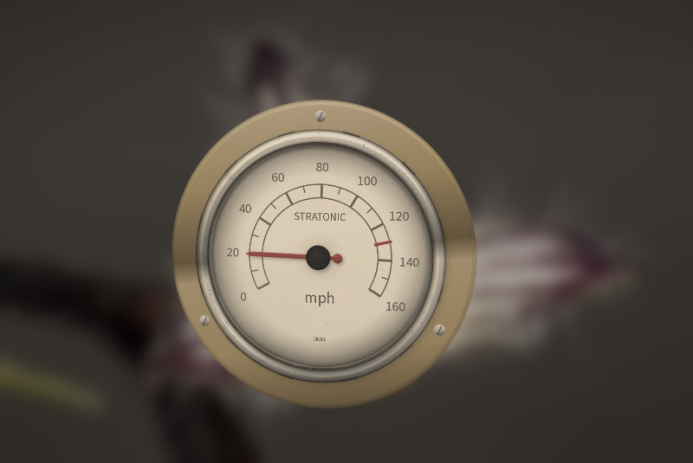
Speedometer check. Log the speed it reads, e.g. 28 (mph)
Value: 20 (mph)
